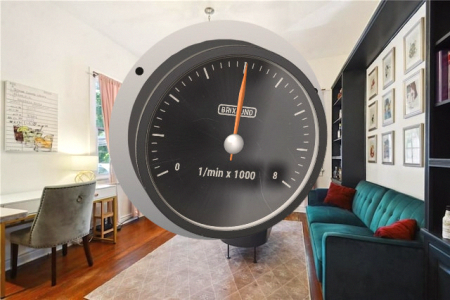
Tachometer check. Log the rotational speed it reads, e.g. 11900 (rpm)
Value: 4000 (rpm)
